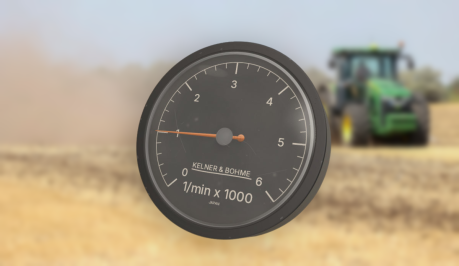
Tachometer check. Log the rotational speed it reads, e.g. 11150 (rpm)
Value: 1000 (rpm)
